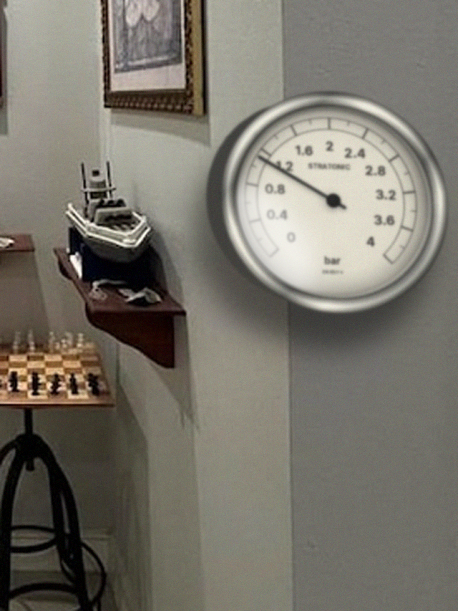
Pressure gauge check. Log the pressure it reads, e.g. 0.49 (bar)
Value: 1.1 (bar)
